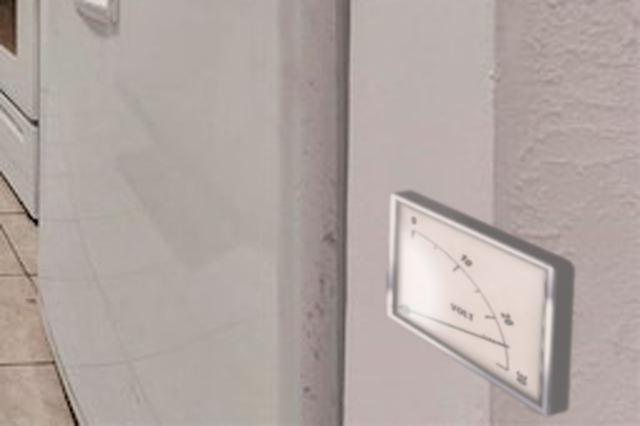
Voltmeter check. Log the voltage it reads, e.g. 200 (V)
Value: 25 (V)
